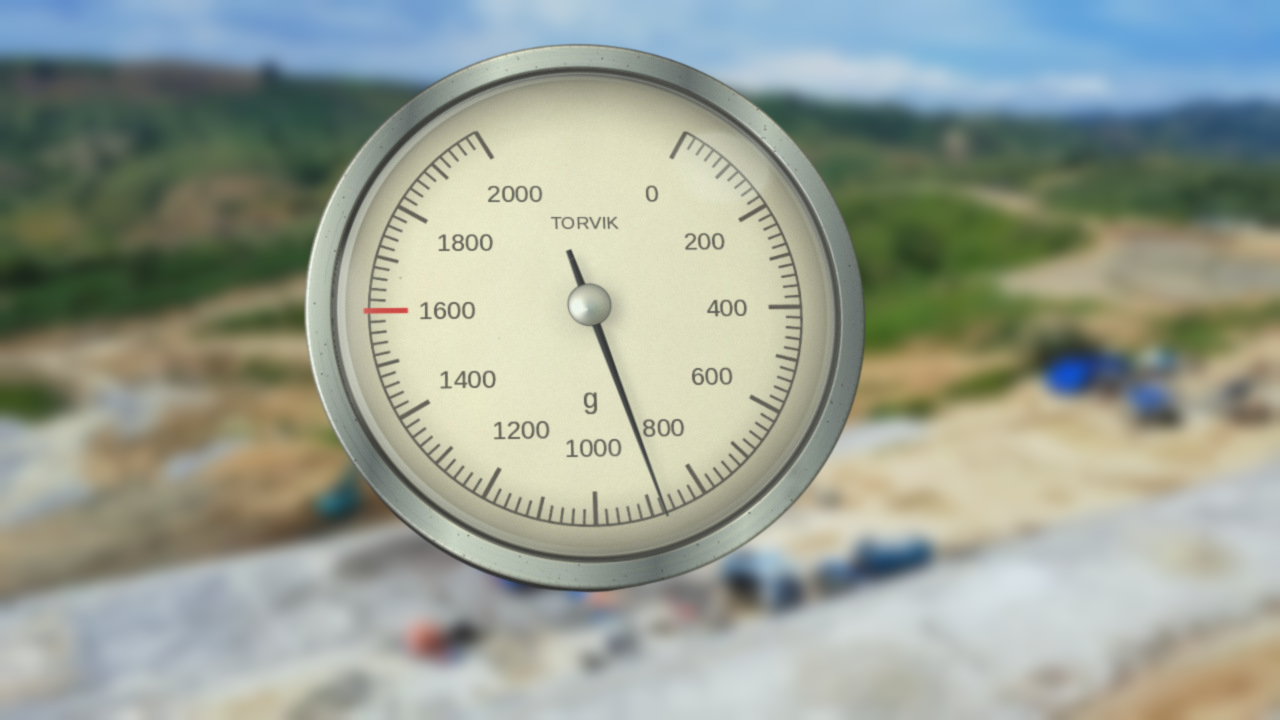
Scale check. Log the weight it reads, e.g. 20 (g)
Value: 880 (g)
